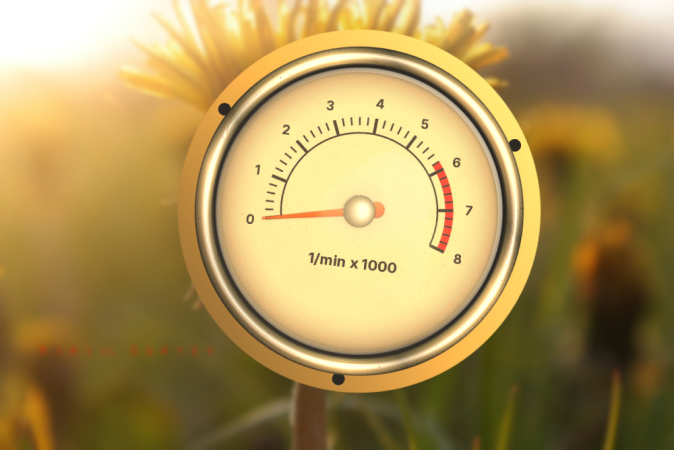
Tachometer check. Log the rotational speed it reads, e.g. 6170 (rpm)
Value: 0 (rpm)
